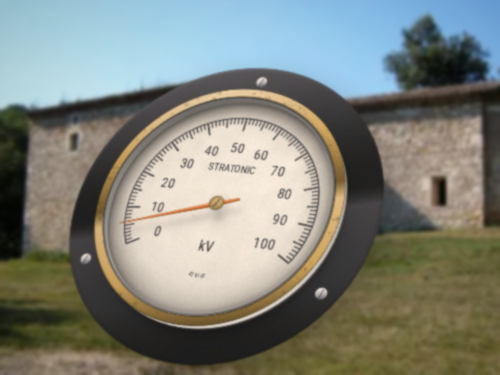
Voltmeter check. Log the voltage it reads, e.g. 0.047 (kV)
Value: 5 (kV)
